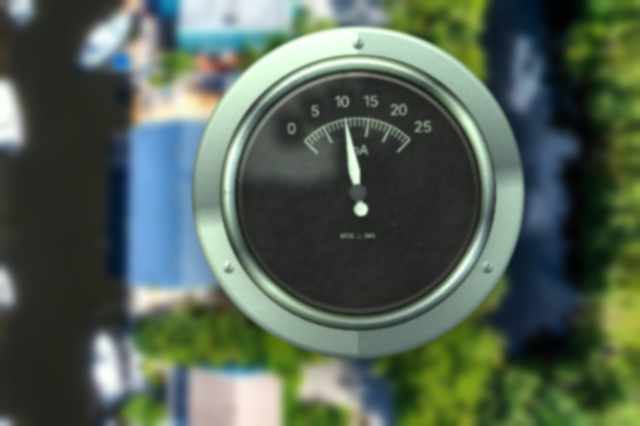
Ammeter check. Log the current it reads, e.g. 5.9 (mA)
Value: 10 (mA)
